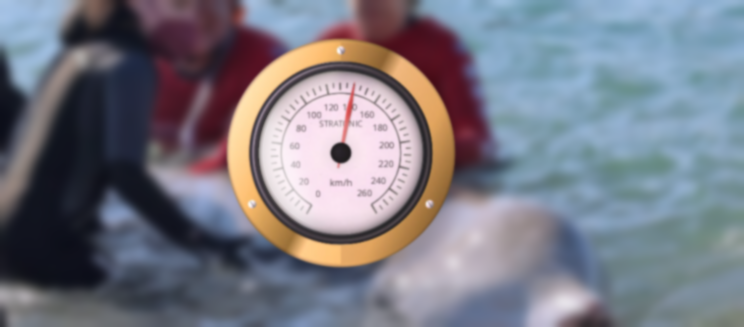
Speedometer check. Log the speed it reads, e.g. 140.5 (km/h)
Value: 140 (km/h)
